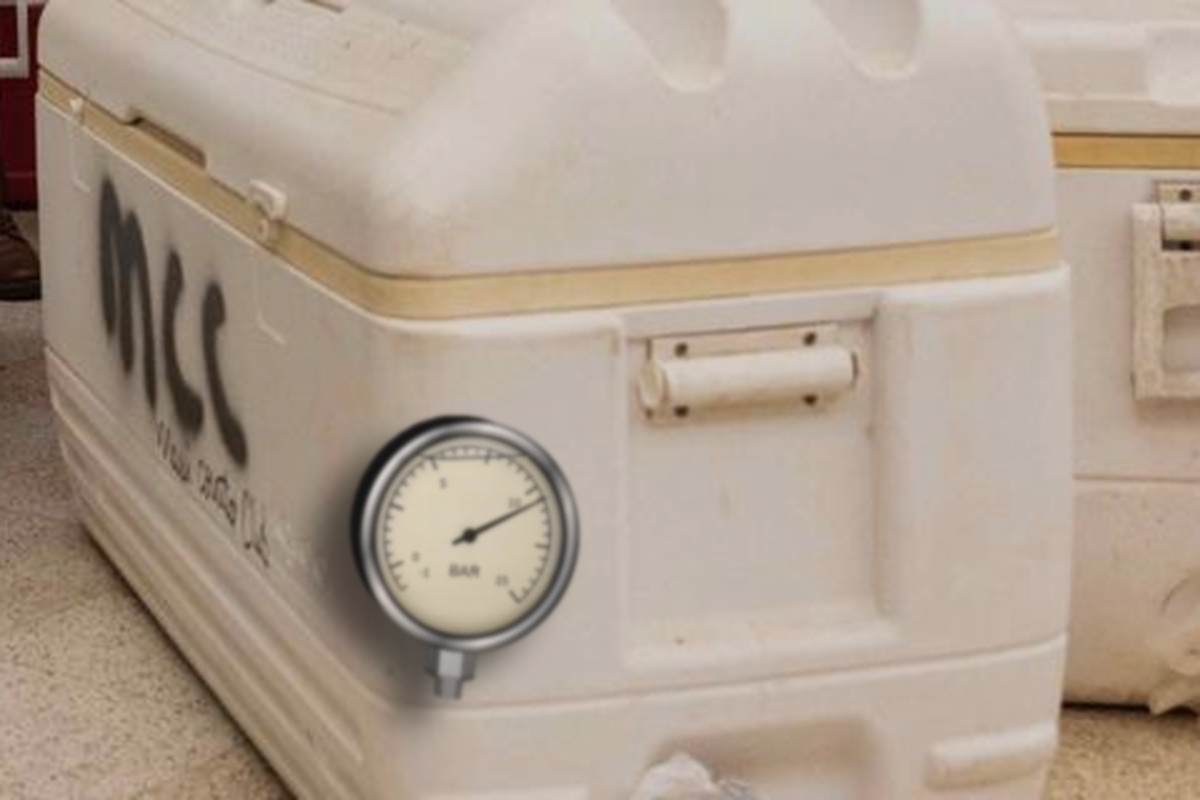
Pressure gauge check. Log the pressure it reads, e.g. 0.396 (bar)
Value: 10.5 (bar)
